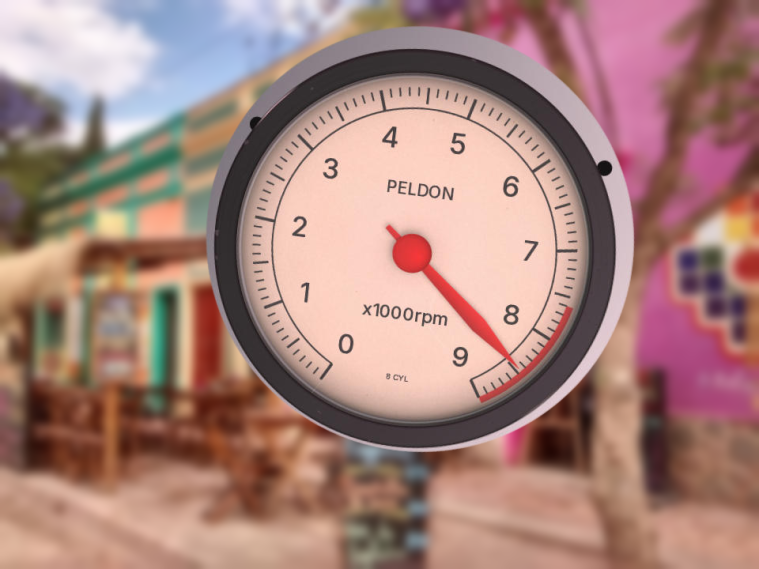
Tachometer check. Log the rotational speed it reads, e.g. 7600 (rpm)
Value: 8450 (rpm)
